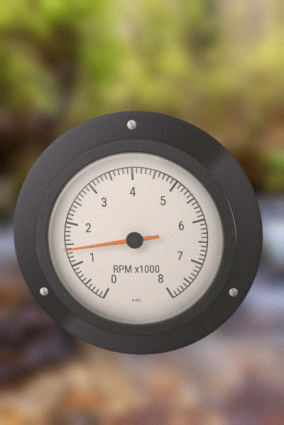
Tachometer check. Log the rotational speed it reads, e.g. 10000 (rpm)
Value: 1400 (rpm)
